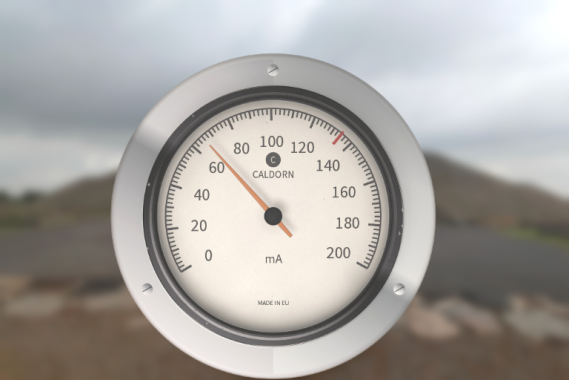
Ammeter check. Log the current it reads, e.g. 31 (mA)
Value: 66 (mA)
